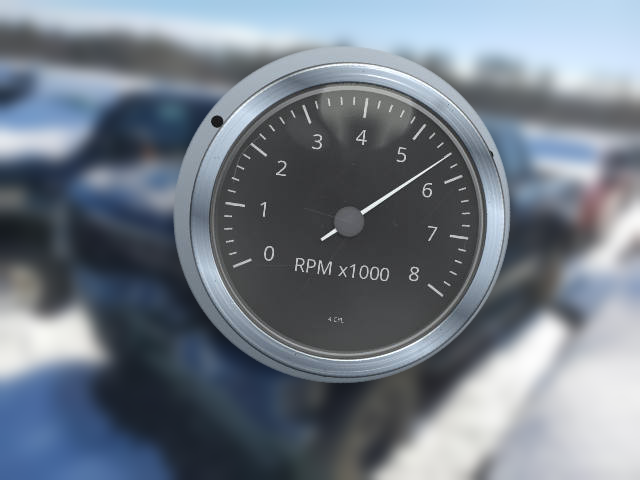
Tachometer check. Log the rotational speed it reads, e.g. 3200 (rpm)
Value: 5600 (rpm)
